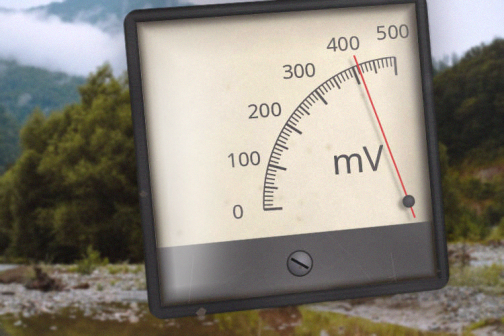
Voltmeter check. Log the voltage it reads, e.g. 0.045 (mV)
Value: 410 (mV)
